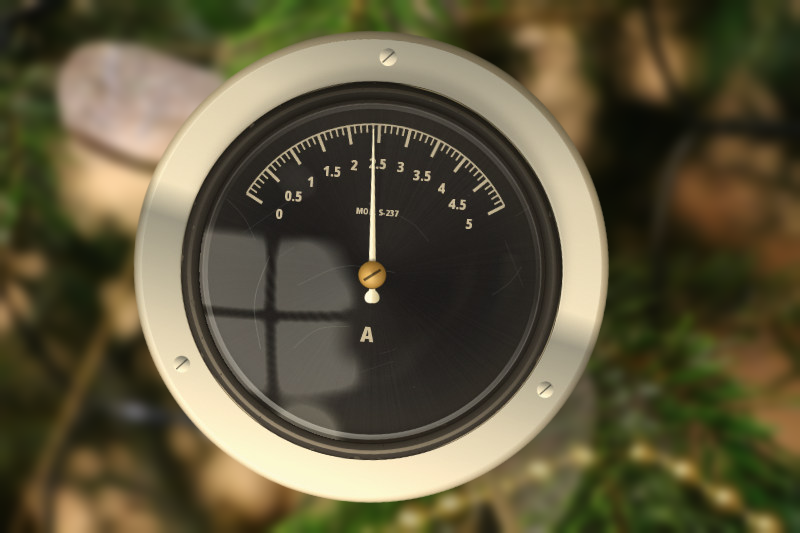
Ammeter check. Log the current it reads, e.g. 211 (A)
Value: 2.4 (A)
